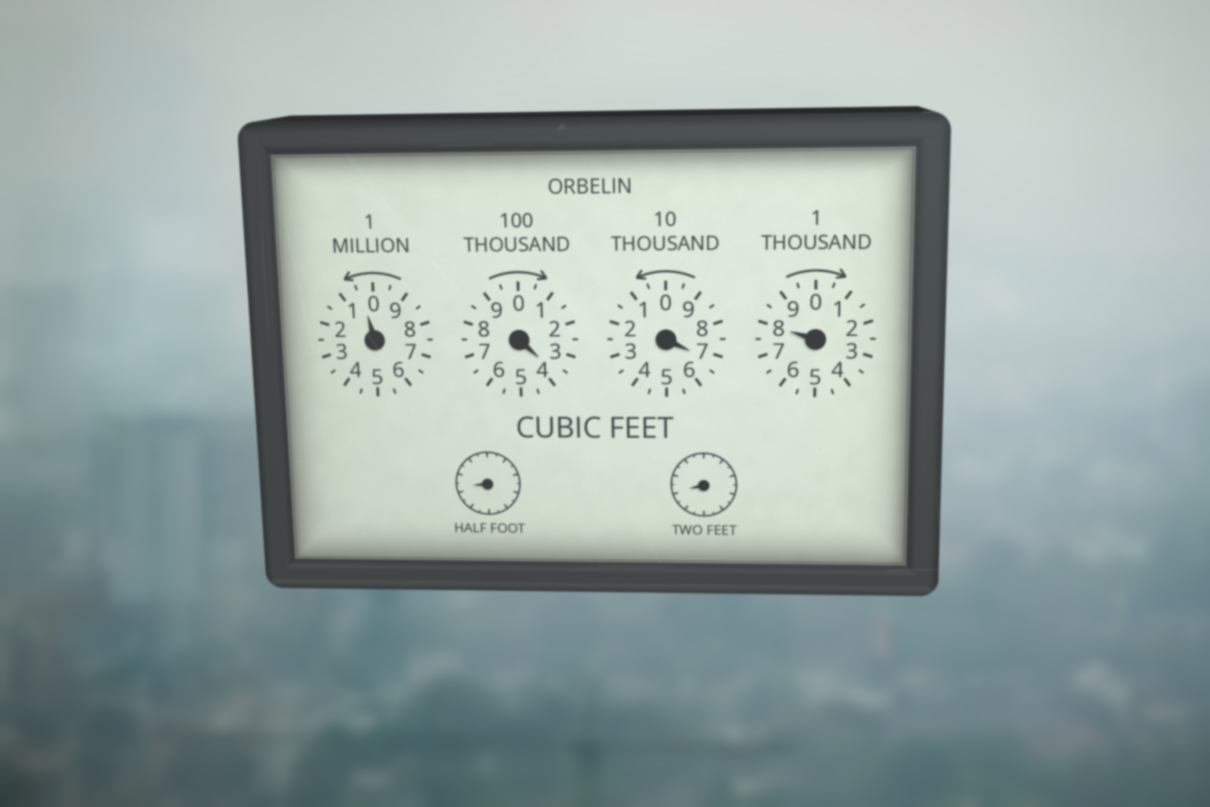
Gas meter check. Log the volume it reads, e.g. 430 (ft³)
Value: 36800 (ft³)
